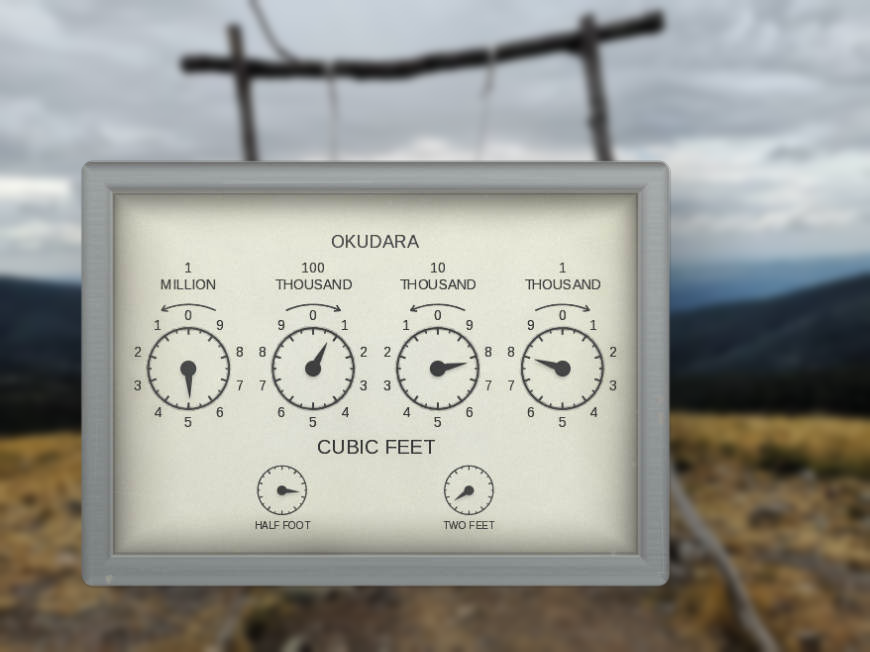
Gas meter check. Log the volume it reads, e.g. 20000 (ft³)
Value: 507800 (ft³)
